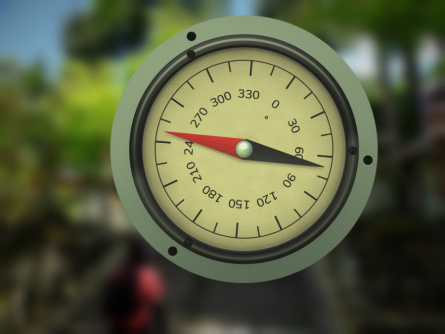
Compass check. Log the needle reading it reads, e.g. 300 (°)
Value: 247.5 (°)
